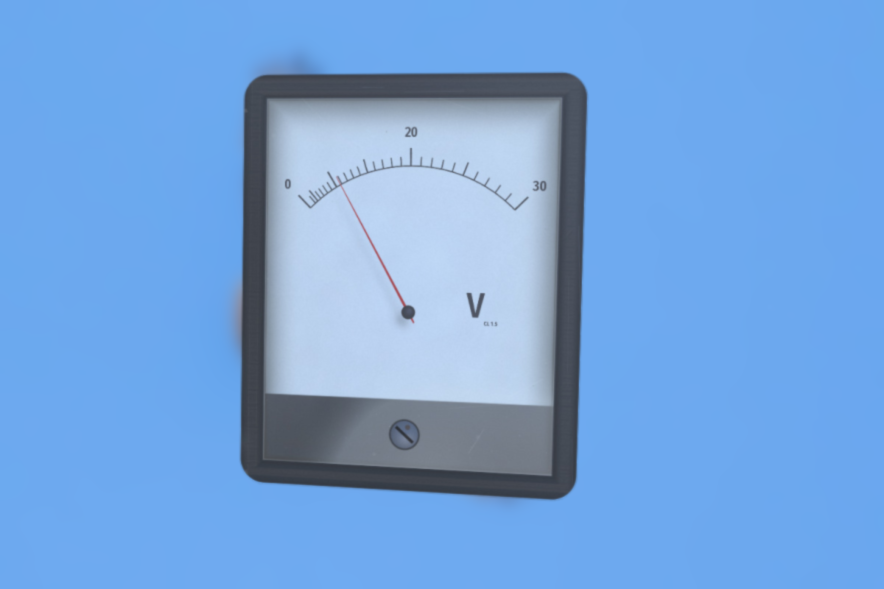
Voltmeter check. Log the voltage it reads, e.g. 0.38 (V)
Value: 11 (V)
